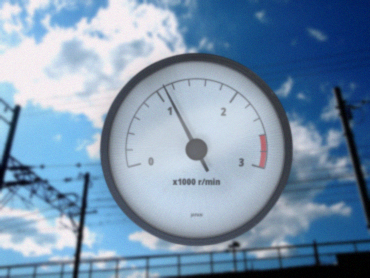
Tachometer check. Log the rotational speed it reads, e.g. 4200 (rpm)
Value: 1100 (rpm)
